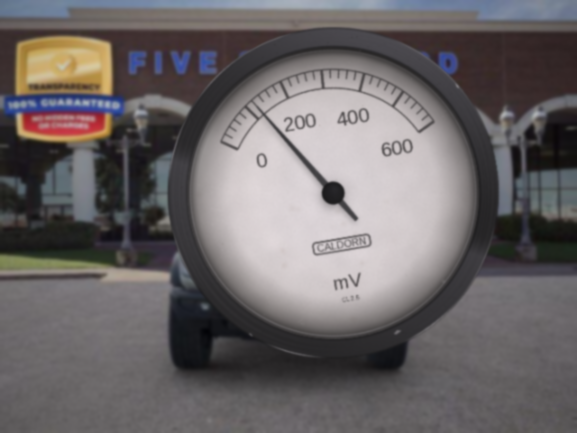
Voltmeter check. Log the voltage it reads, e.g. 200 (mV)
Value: 120 (mV)
